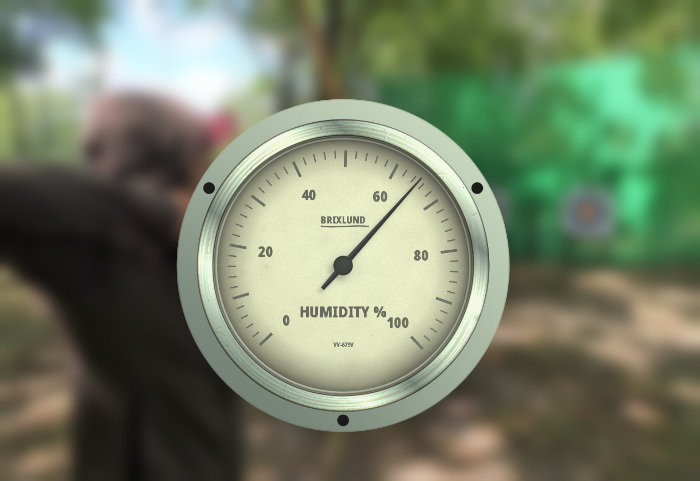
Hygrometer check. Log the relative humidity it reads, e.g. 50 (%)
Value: 65 (%)
